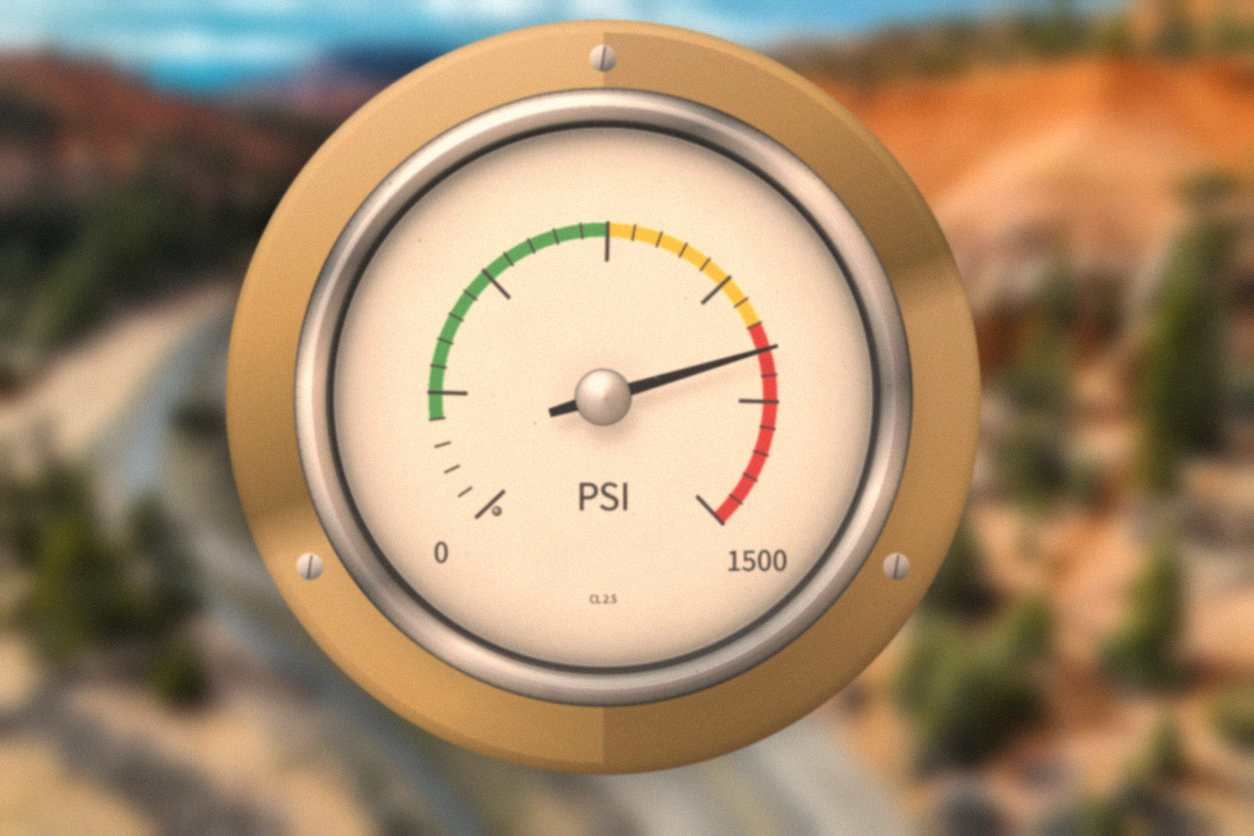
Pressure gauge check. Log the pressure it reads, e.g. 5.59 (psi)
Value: 1150 (psi)
